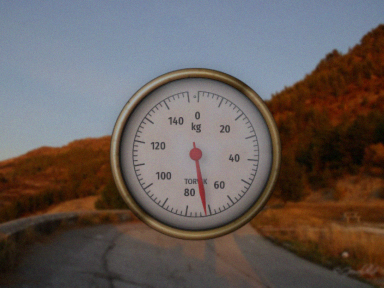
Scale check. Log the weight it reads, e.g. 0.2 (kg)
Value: 72 (kg)
